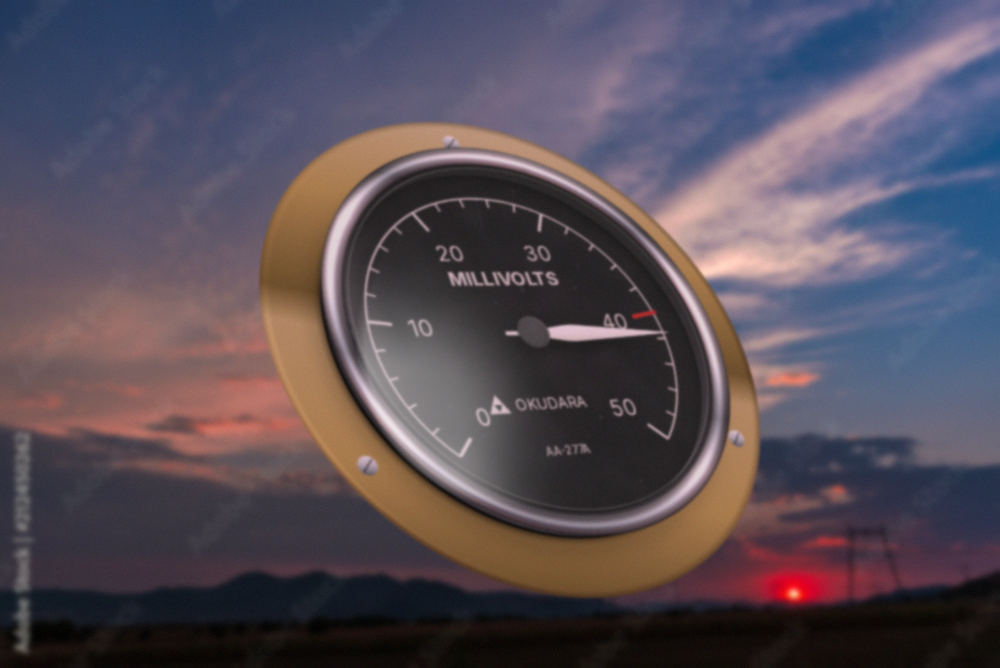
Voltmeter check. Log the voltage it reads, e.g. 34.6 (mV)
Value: 42 (mV)
